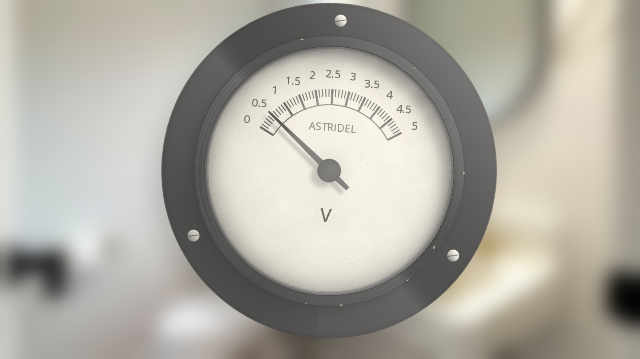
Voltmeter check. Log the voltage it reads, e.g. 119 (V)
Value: 0.5 (V)
